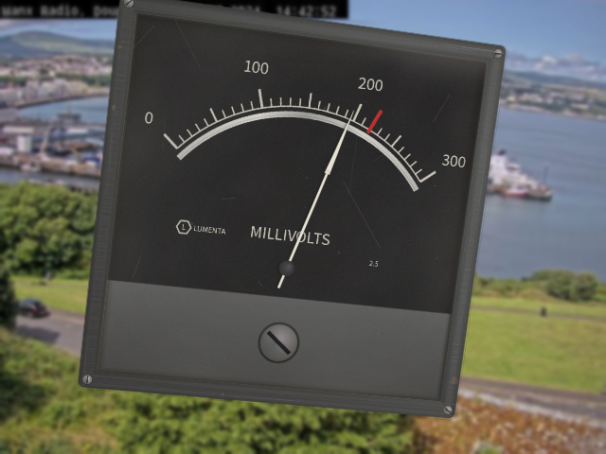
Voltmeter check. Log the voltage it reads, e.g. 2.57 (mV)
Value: 195 (mV)
